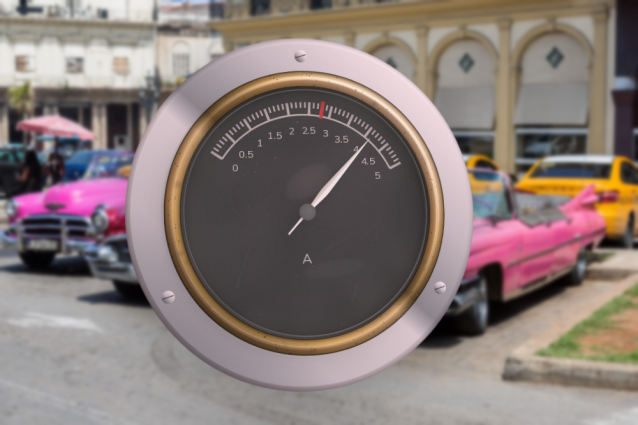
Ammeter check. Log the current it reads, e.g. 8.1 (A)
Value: 4.1 (A)
